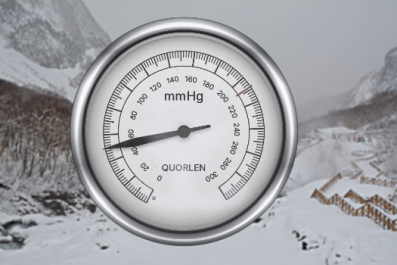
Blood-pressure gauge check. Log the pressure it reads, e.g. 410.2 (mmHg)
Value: 50 (mmHg)
